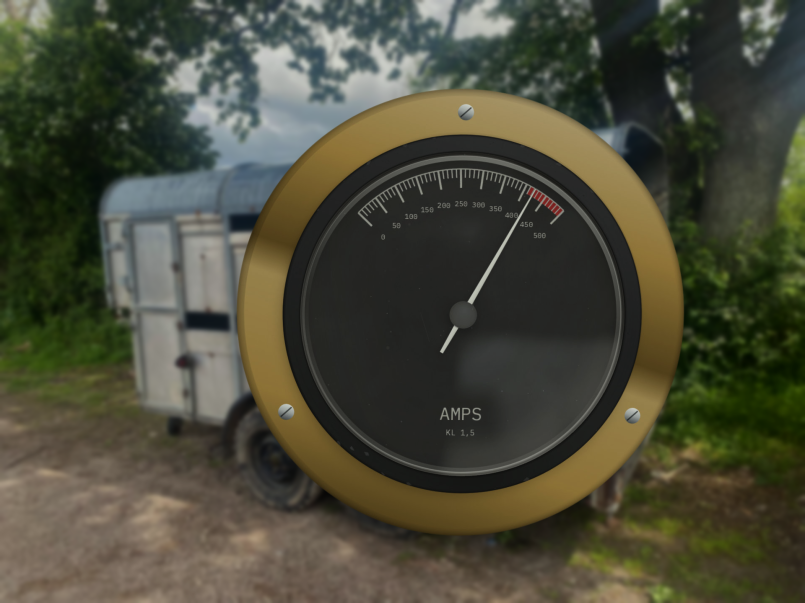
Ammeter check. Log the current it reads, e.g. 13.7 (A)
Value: 420 (A)
